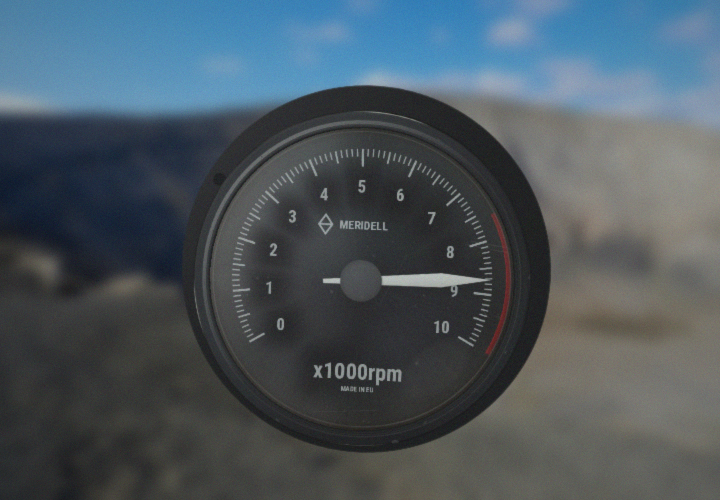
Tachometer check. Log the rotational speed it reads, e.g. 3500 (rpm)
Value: 8700 (rpm)
